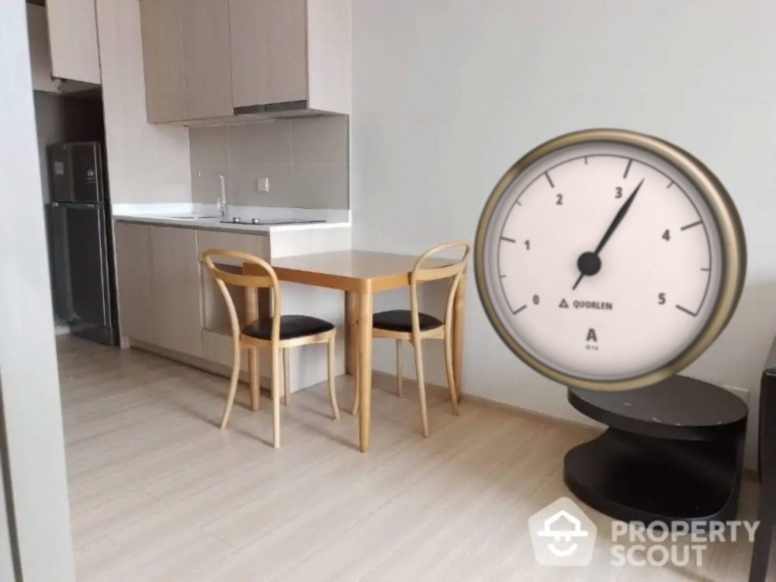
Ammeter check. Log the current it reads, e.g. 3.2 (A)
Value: 3.25 (A)
